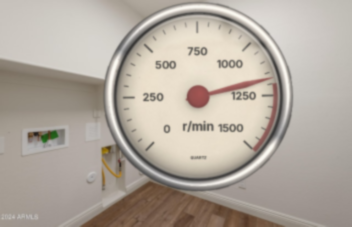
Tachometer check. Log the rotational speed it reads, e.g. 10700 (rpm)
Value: 1175 (rpm)
